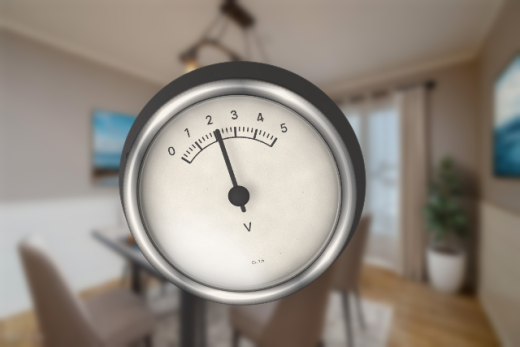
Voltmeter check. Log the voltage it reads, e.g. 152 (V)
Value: 2.2 (V)
